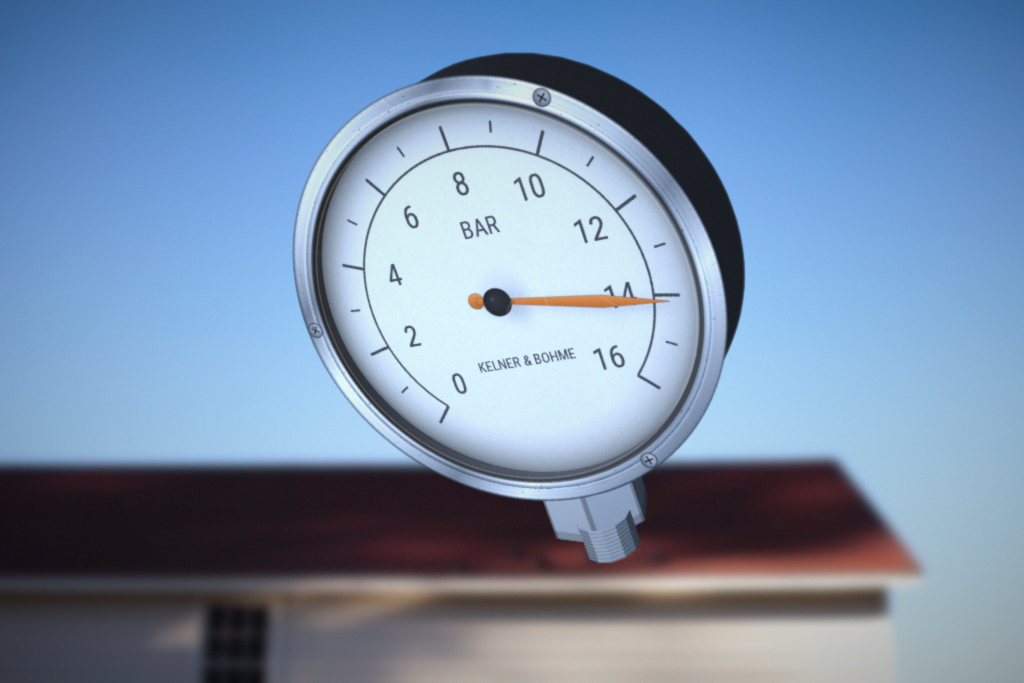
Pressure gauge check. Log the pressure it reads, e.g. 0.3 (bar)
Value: 14 (bar)
